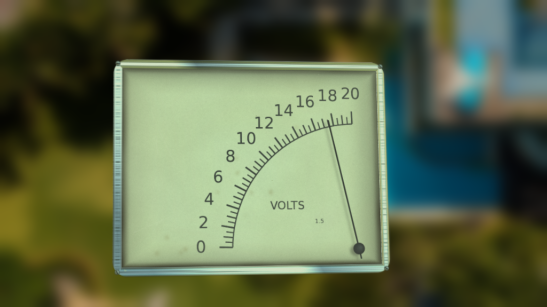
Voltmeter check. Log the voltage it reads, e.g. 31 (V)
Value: 17.5 (V)
